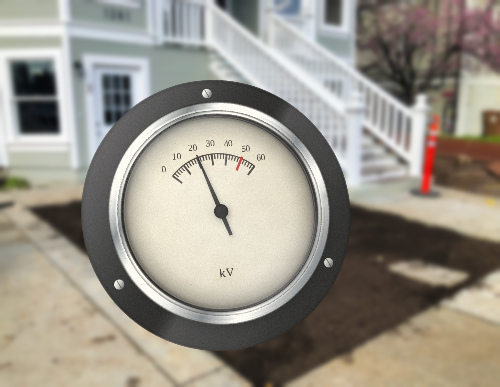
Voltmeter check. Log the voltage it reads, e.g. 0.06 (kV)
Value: 20 (kV)
